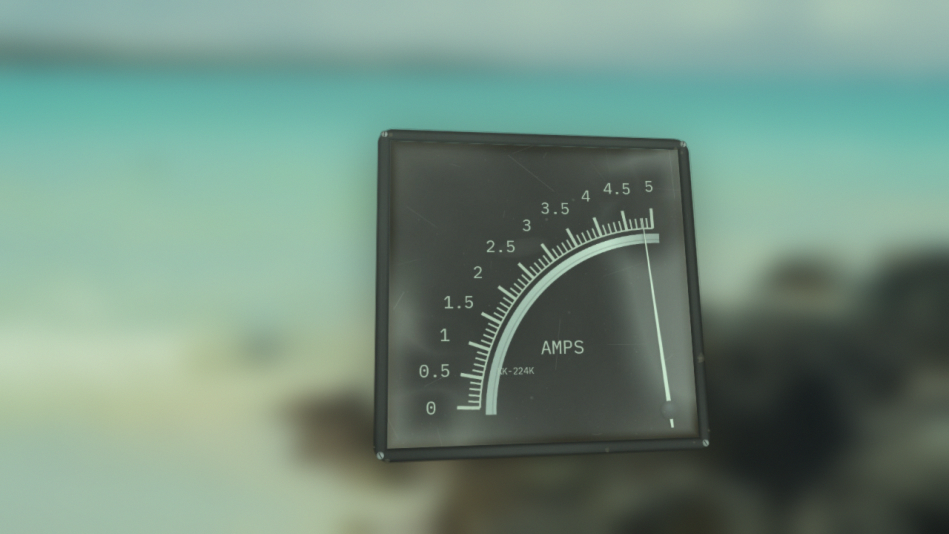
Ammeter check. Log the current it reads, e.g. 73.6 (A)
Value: 4.8 (A)
